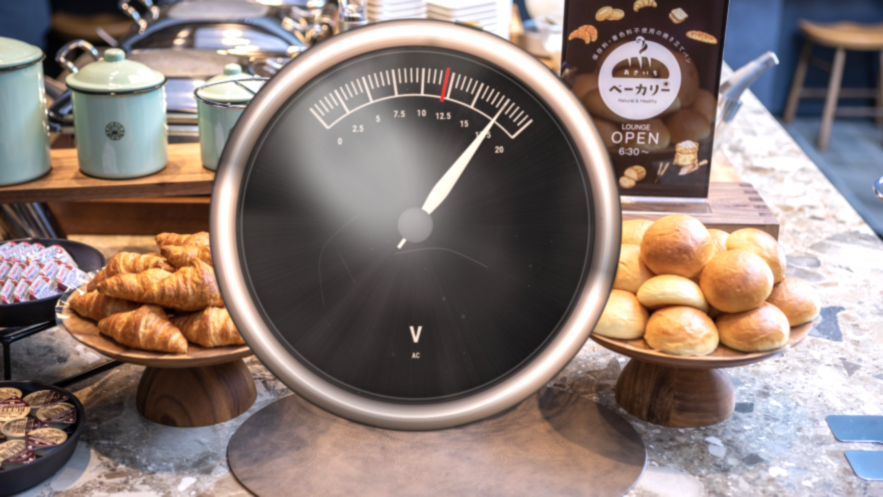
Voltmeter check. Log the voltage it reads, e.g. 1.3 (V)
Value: 17.5 (V)
